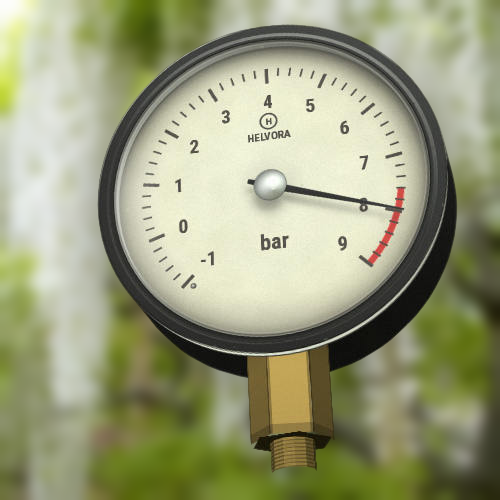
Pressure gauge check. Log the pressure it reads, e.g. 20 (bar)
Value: 8 (bar)
